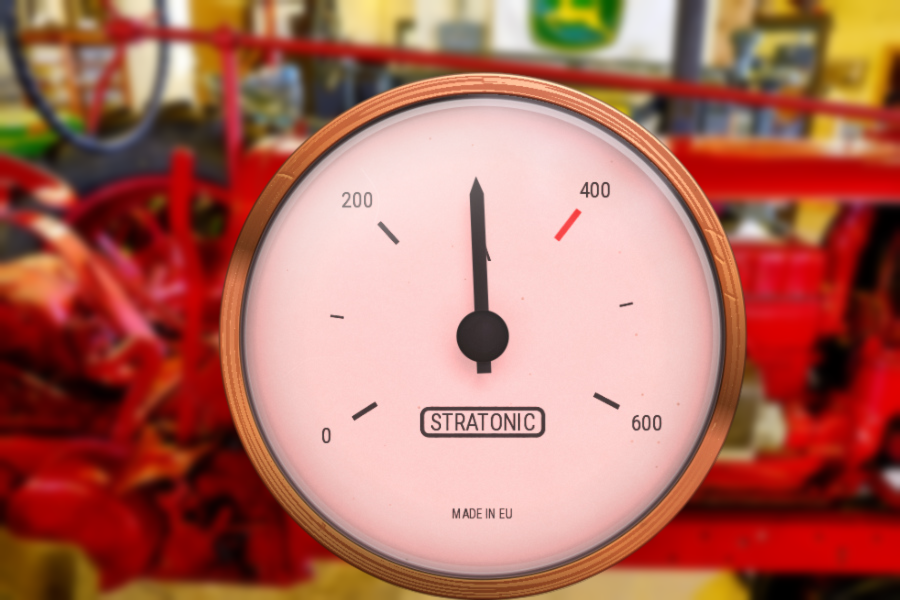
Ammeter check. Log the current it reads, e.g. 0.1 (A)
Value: 300 (A)
